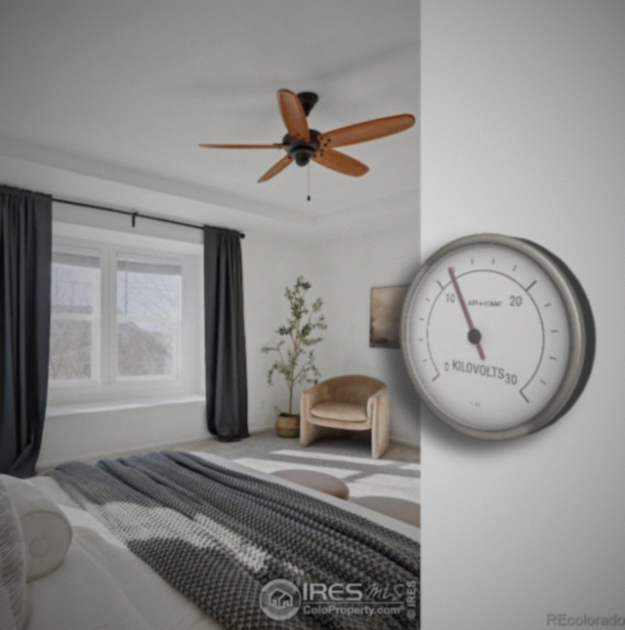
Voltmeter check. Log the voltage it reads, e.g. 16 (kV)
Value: 12 (kV)
